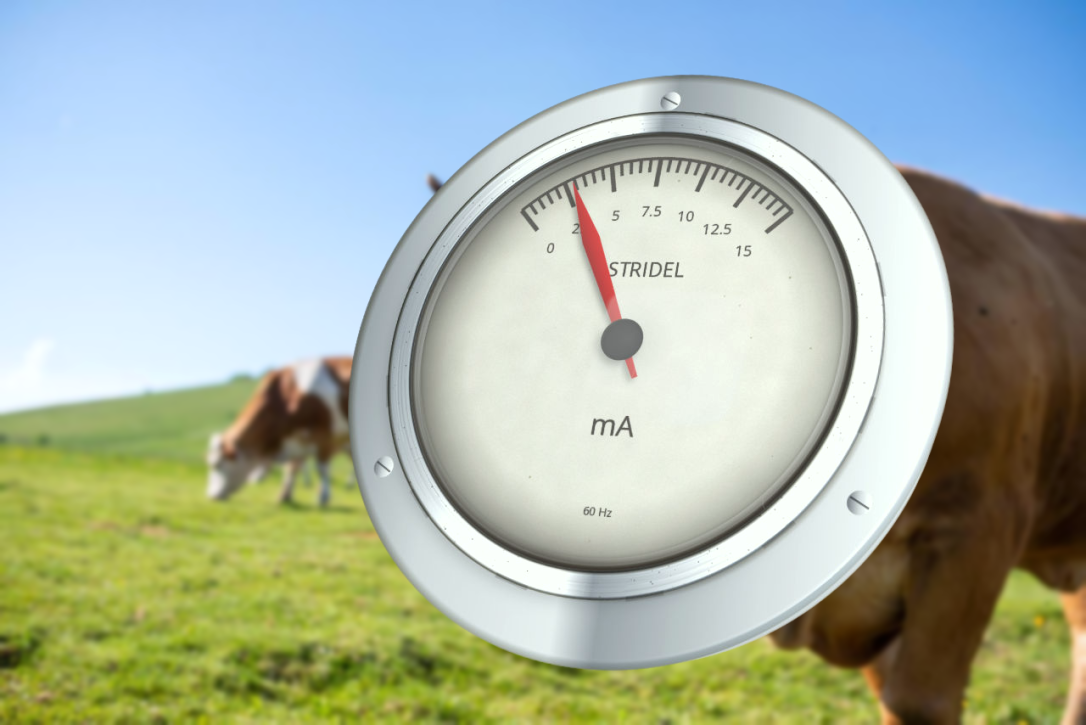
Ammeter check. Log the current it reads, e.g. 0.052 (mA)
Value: 3 (mA)
